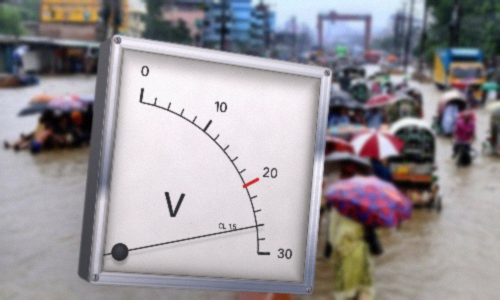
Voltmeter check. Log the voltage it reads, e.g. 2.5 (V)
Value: 26 (V)
